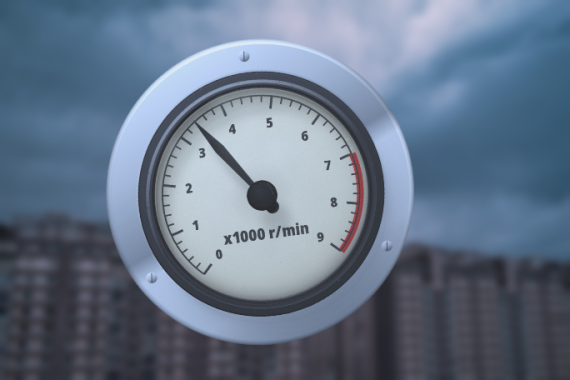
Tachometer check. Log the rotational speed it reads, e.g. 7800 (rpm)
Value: 3400 (rpm)
